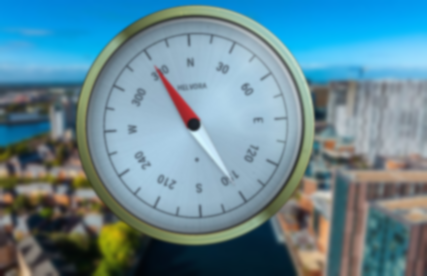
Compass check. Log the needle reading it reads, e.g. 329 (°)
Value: 330 (°)
